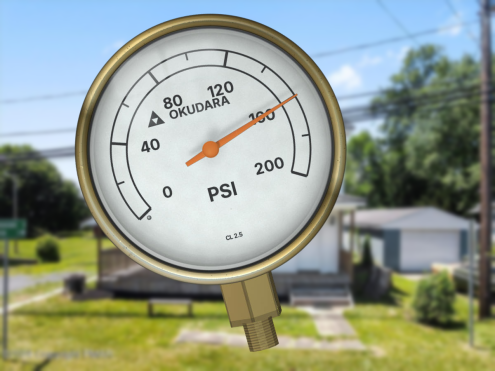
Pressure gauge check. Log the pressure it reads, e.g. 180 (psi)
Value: 160 (psi)
